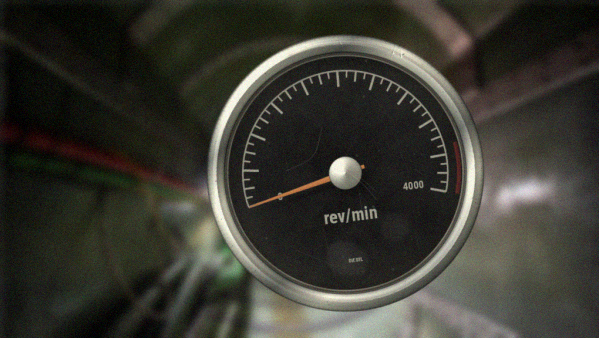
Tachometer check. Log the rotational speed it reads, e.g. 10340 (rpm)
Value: 0 (rpm)
